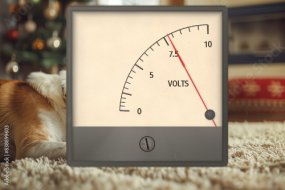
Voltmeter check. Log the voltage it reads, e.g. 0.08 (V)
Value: 7.75 (V)
